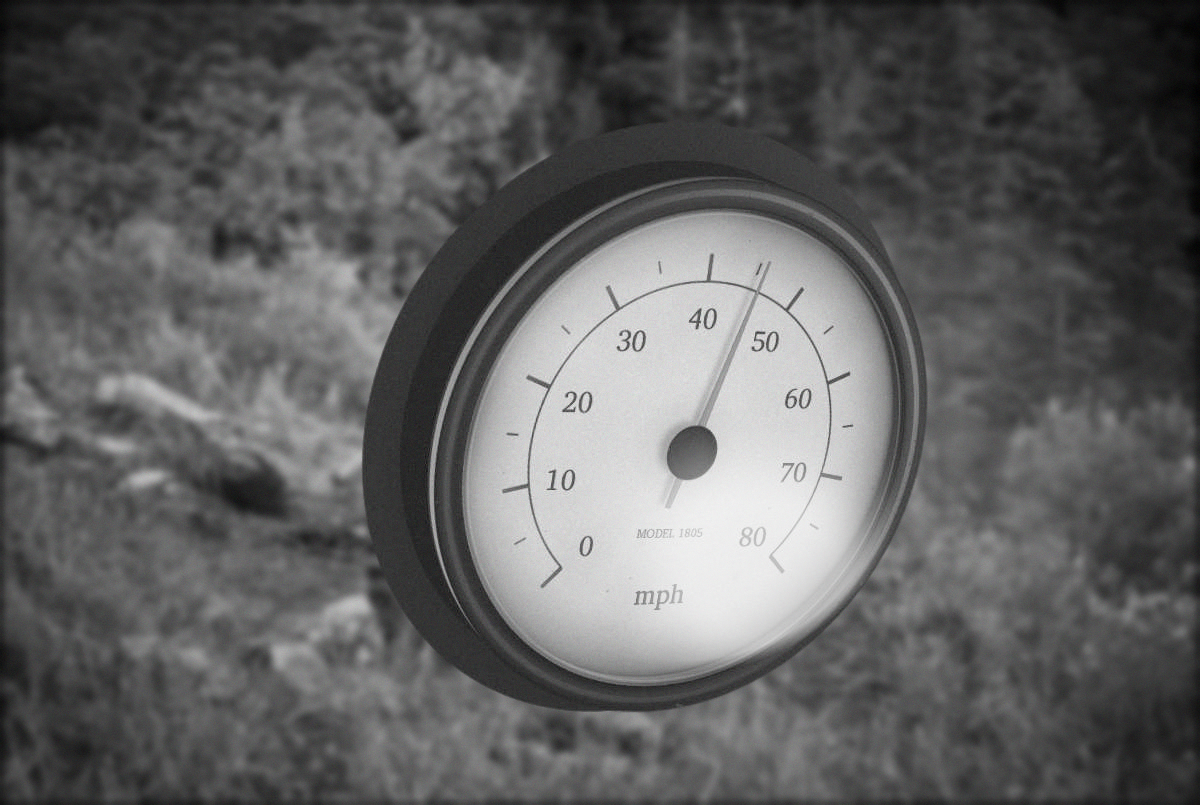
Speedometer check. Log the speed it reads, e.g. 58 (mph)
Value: 45 (mph)
